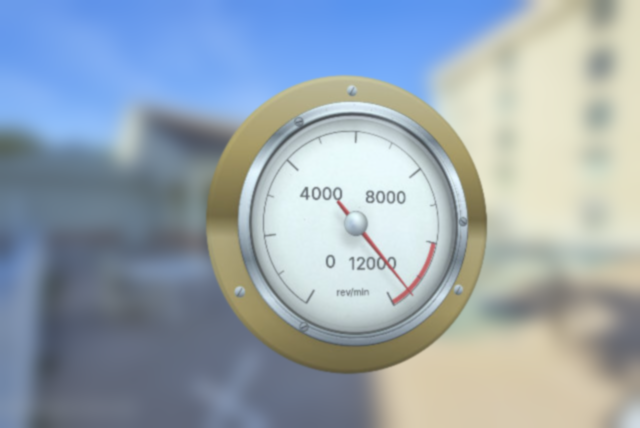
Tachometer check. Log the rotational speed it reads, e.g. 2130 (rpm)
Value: 11500 (rpm)
